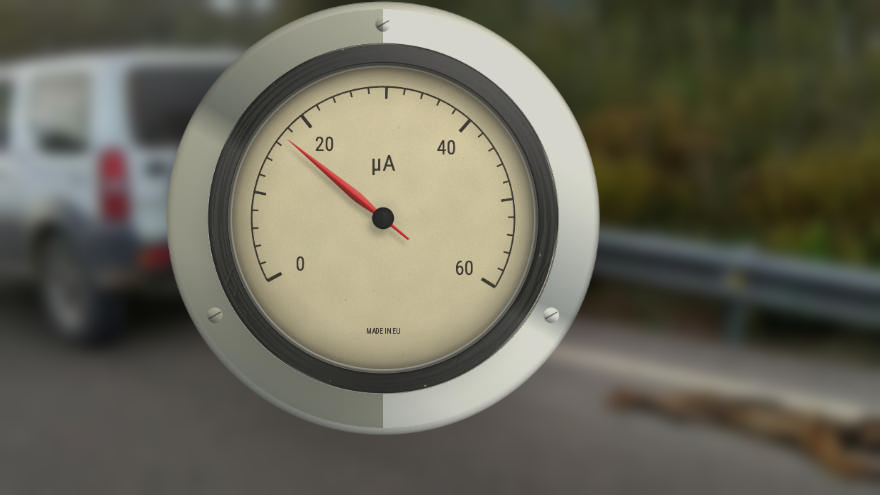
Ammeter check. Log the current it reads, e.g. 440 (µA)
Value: 17 (µA)
